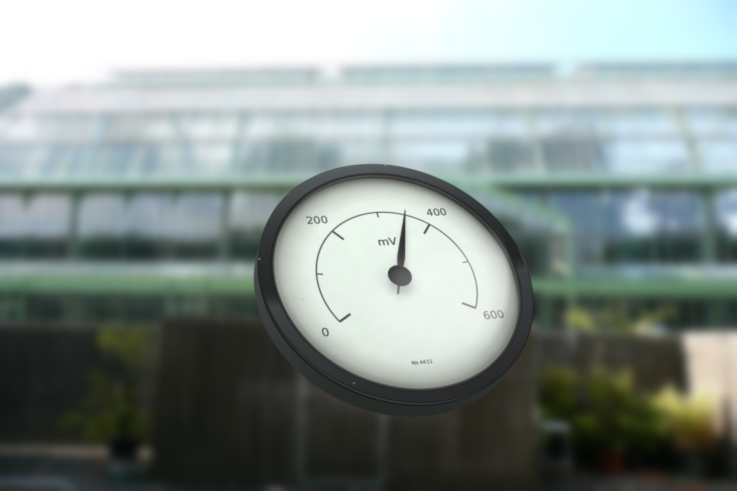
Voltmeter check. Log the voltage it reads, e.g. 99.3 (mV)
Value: 350 (mV)
